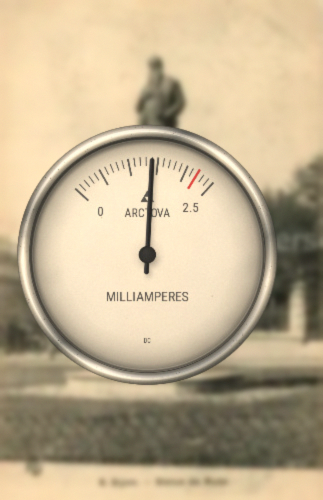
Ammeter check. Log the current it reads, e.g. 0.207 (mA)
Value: 1.4 (mA)
